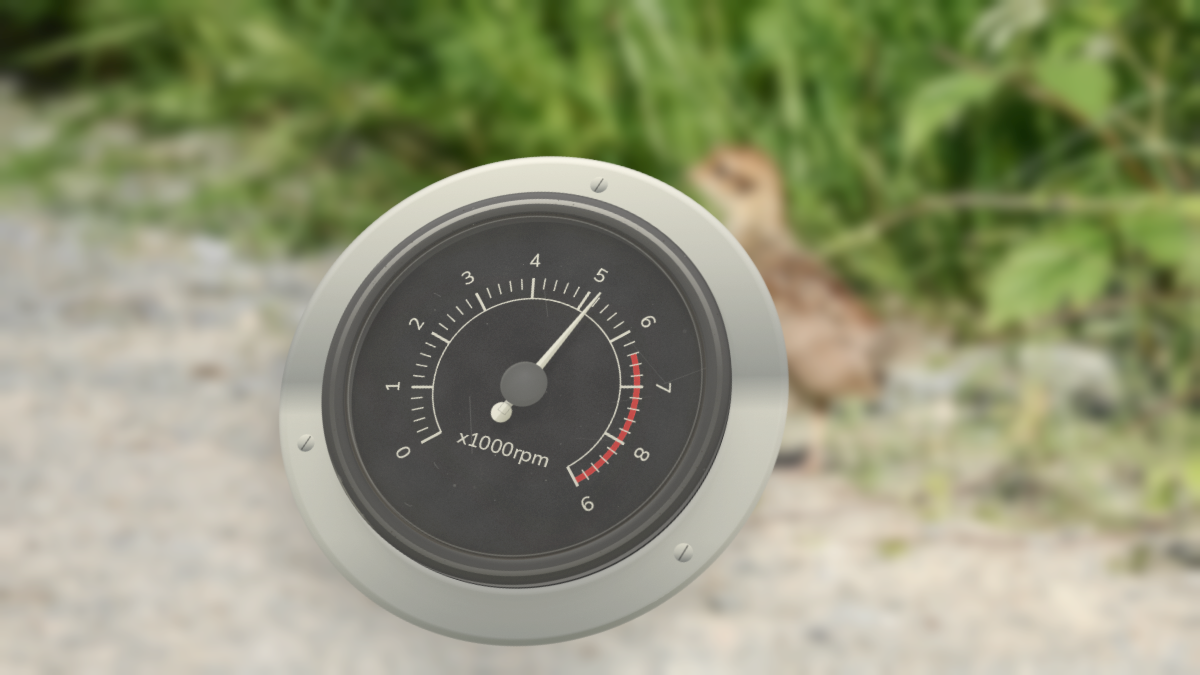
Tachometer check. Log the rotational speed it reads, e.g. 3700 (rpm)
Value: 5200 (rpm)
